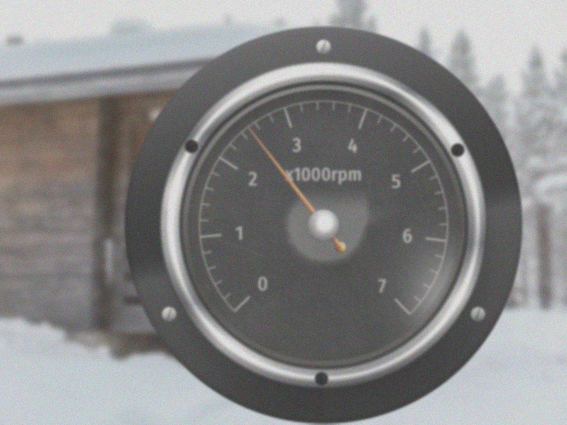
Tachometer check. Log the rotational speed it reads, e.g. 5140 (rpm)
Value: 2500 (rpm)
